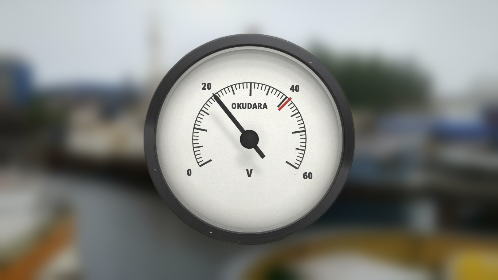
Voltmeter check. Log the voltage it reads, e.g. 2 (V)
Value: 20 (V)
